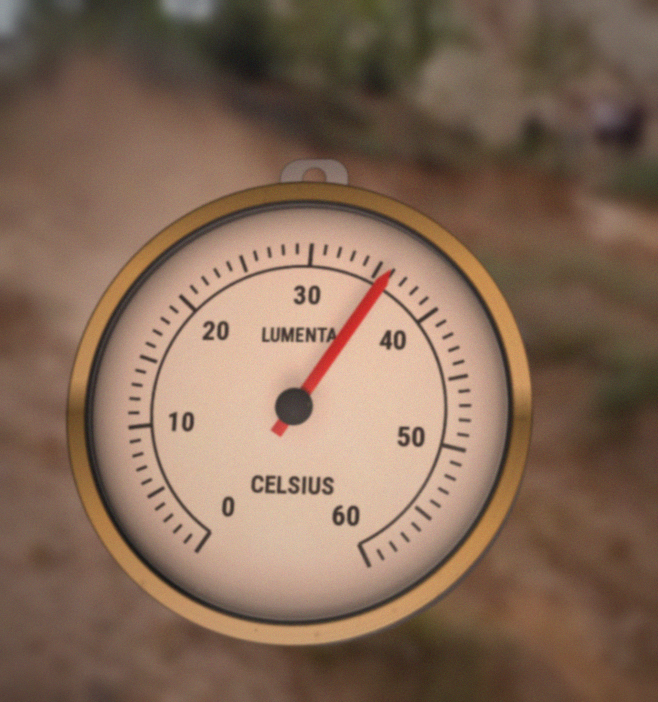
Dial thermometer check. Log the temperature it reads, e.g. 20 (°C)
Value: 36 (°C)
